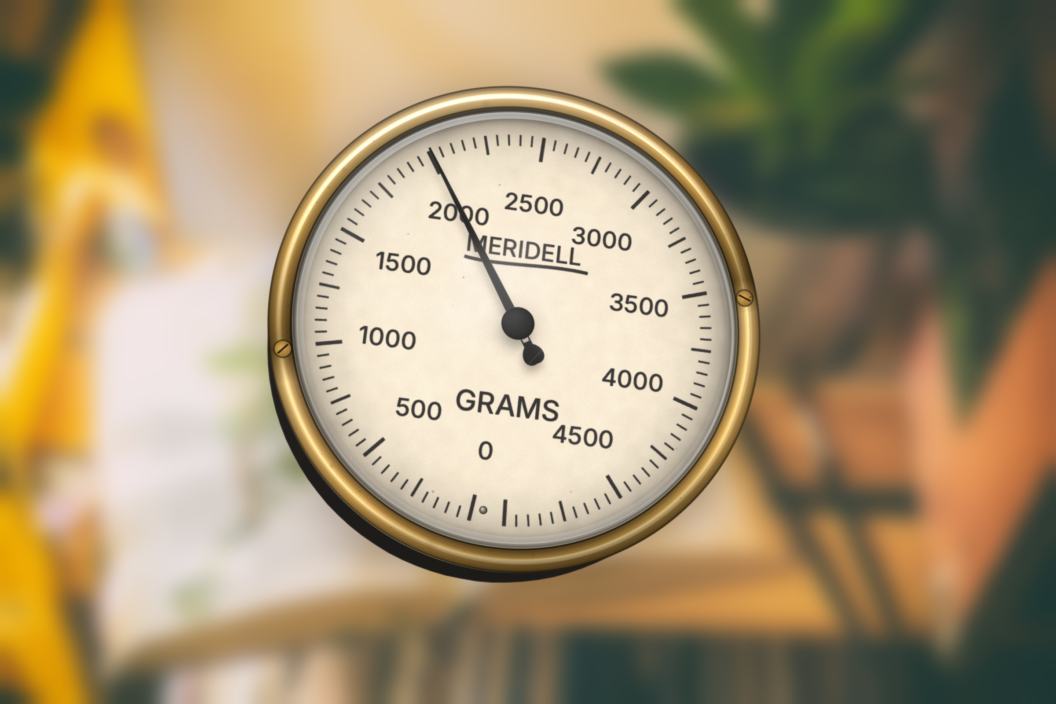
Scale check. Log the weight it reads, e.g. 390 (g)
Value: 2000 (g)
